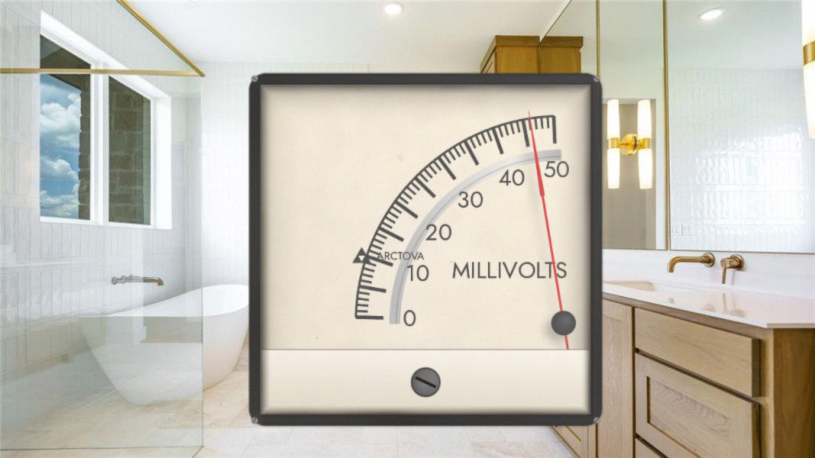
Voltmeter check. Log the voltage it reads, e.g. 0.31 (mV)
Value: 46 (mV)
